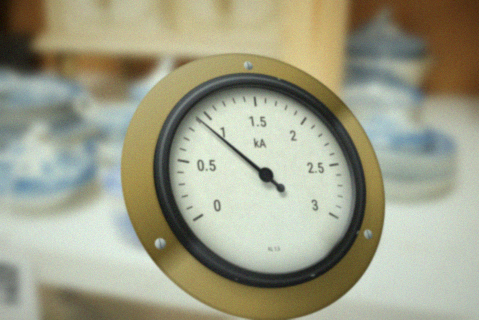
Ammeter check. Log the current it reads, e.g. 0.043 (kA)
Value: 0.9 (kA)
